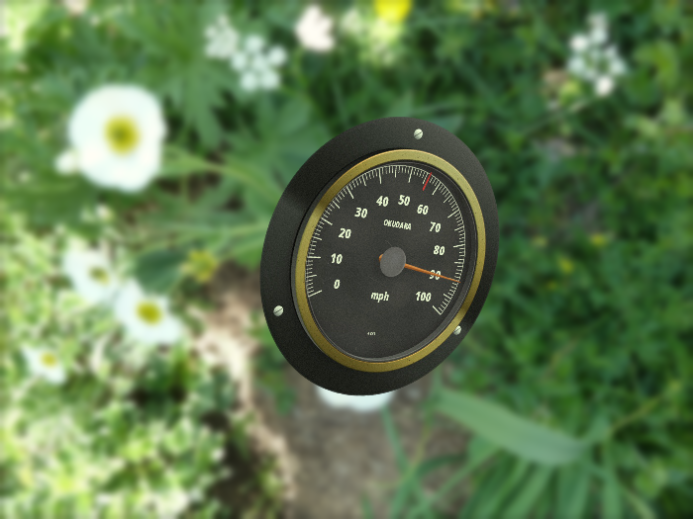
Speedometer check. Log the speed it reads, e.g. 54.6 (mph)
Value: 90 (mph)
